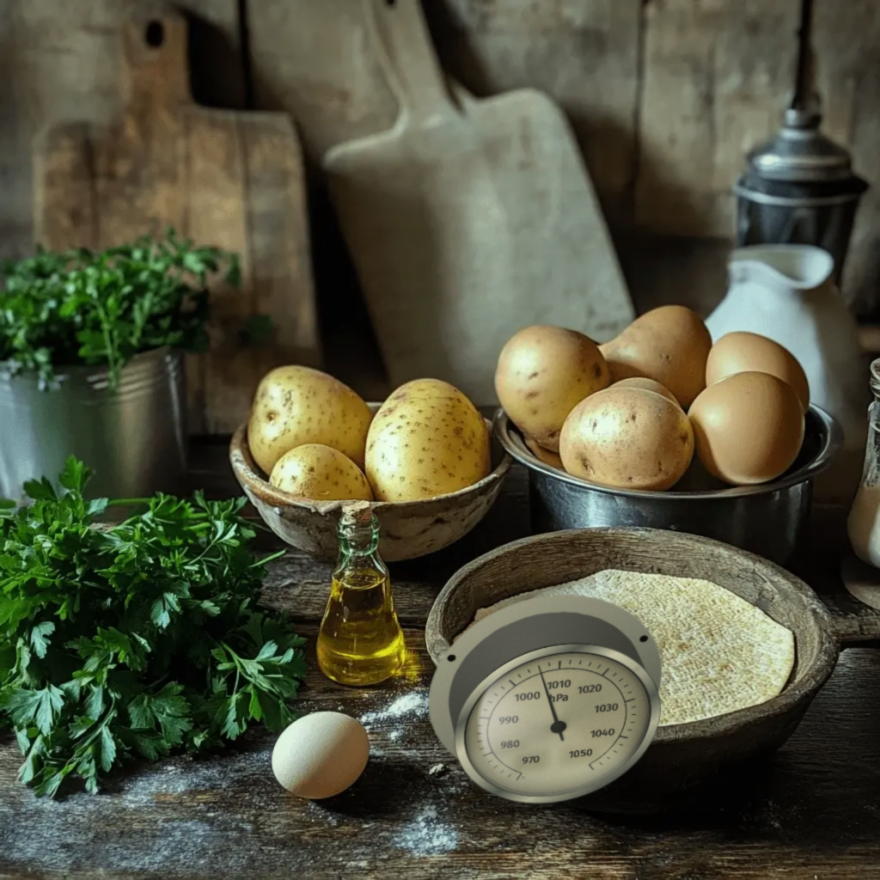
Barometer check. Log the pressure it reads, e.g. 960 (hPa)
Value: 1006 (hPa)
